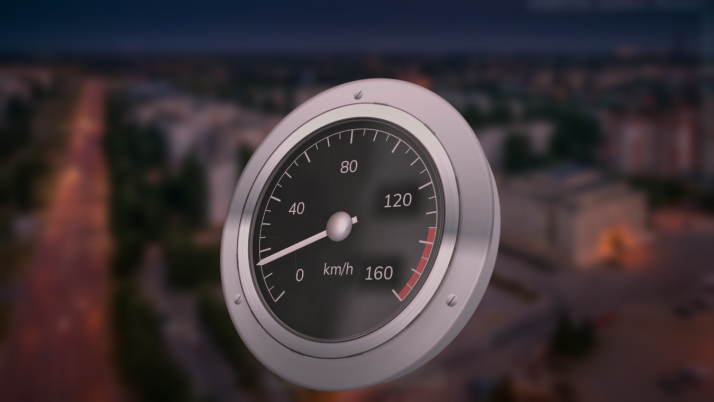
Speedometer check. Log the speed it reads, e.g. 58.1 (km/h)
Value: 15 (km/h)
